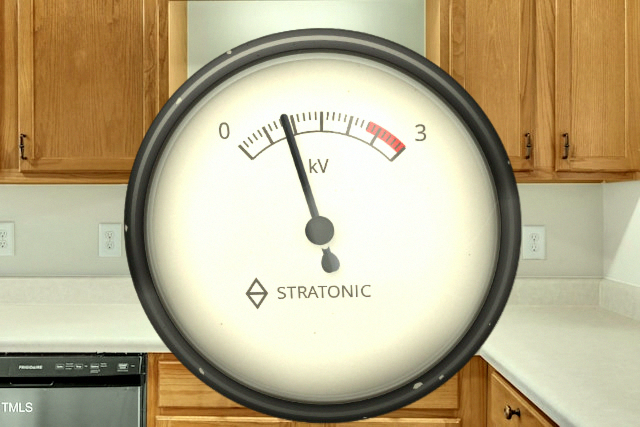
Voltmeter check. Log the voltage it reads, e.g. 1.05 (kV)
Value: 0.9 (kV)
